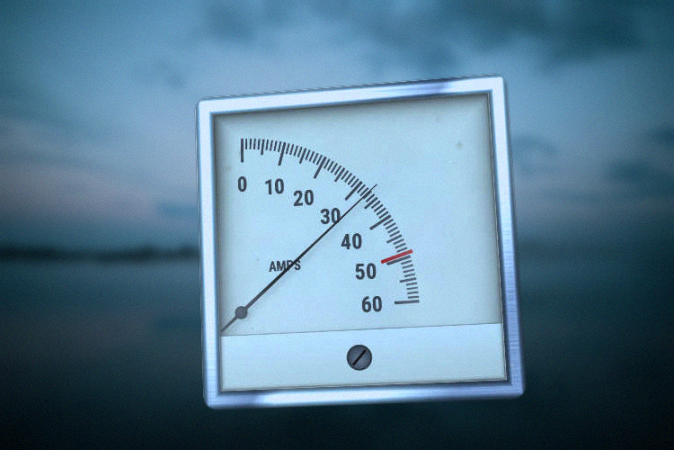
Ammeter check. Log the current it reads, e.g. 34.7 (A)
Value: 33 (A)
